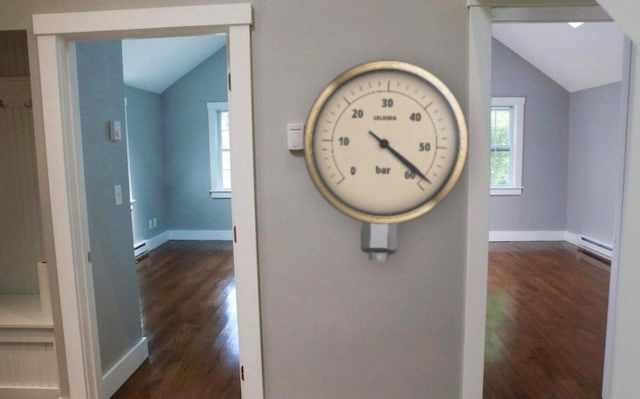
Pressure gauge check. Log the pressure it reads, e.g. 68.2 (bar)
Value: 58 (bar)
